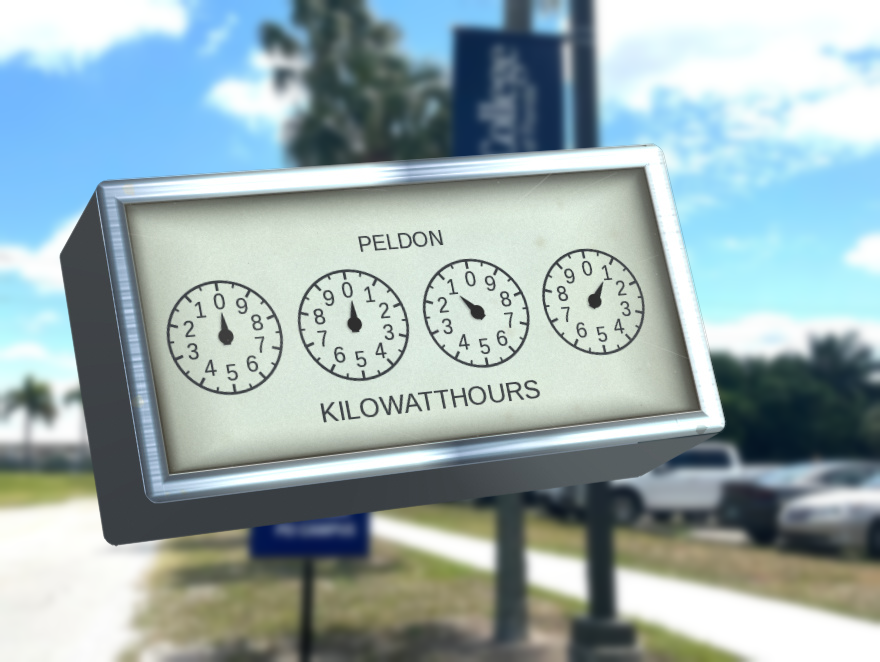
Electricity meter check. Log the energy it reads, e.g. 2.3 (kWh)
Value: 11 (kWh)
